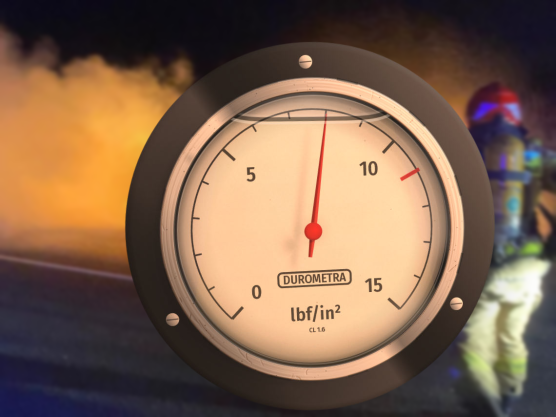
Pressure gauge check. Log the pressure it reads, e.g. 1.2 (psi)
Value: 8 (psi)
